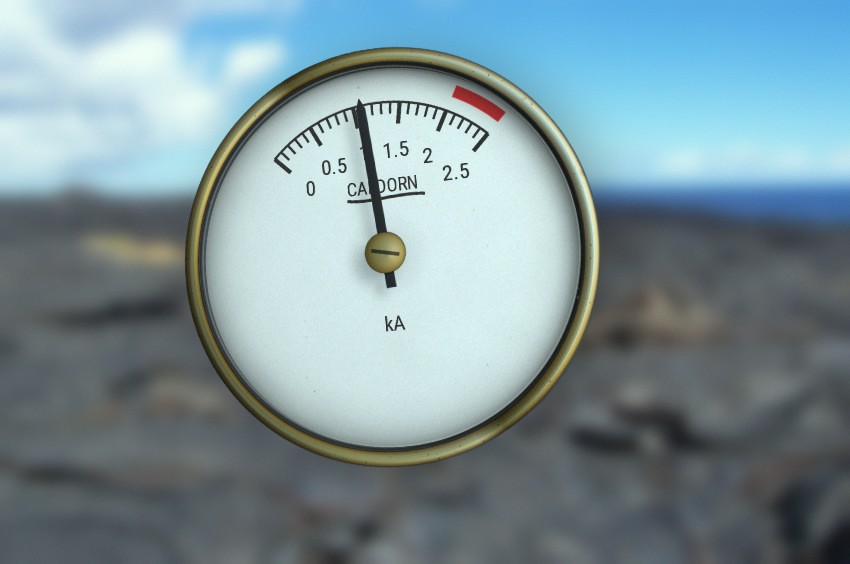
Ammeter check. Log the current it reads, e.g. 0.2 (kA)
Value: 1.1 (kA)
